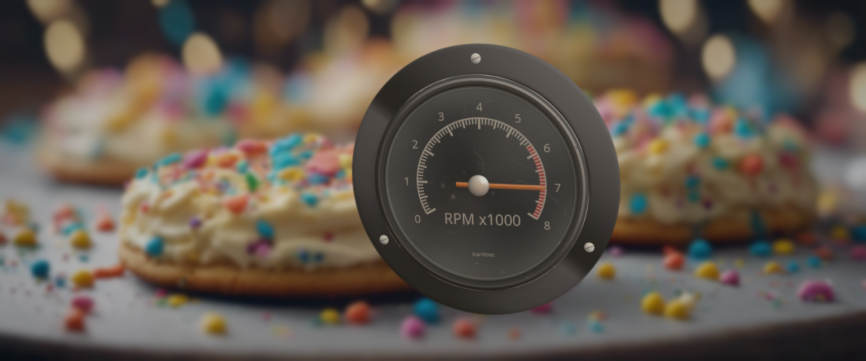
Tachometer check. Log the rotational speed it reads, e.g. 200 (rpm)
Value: 7000 (rpm)
